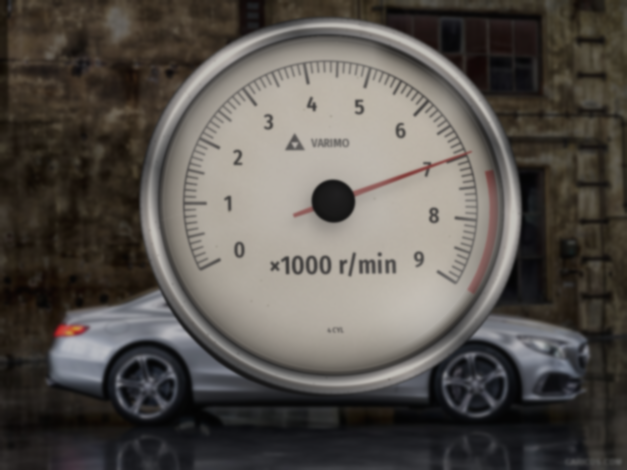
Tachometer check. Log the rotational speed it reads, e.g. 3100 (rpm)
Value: 7000 (rpm)
